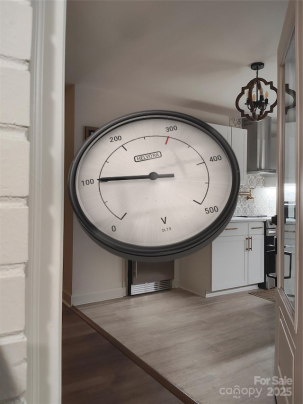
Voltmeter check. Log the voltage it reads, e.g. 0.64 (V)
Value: 100 (V)
